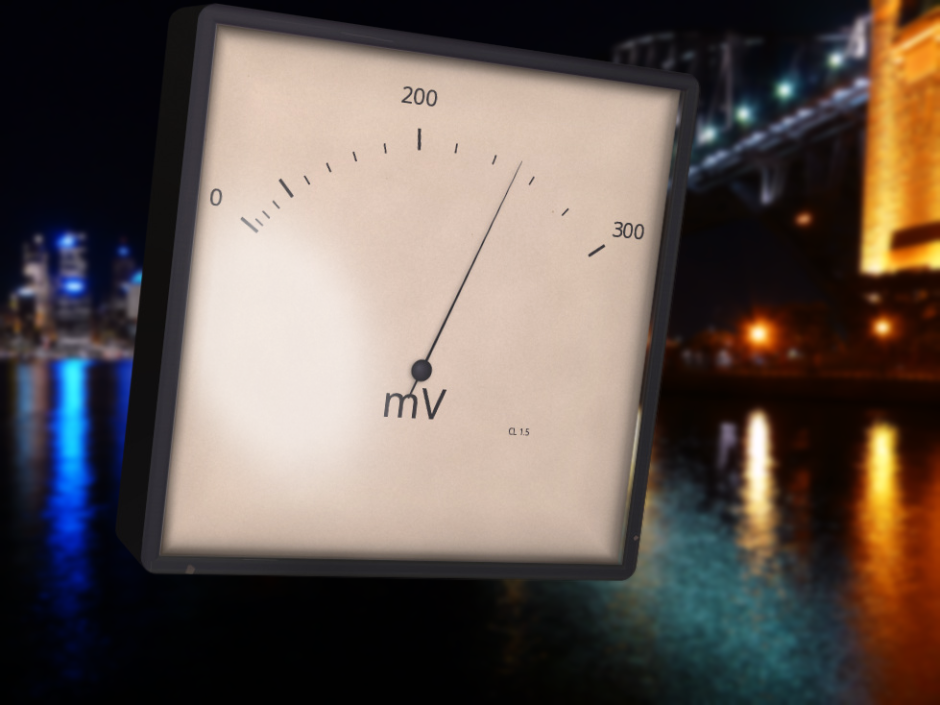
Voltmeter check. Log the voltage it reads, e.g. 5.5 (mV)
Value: 250 (mV)
